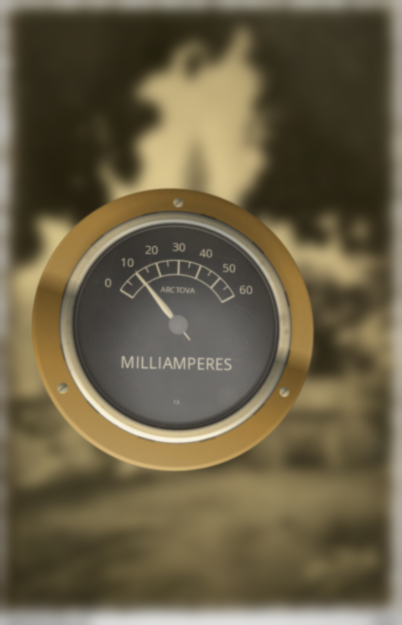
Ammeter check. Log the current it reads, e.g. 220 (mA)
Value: 10 (mA)
